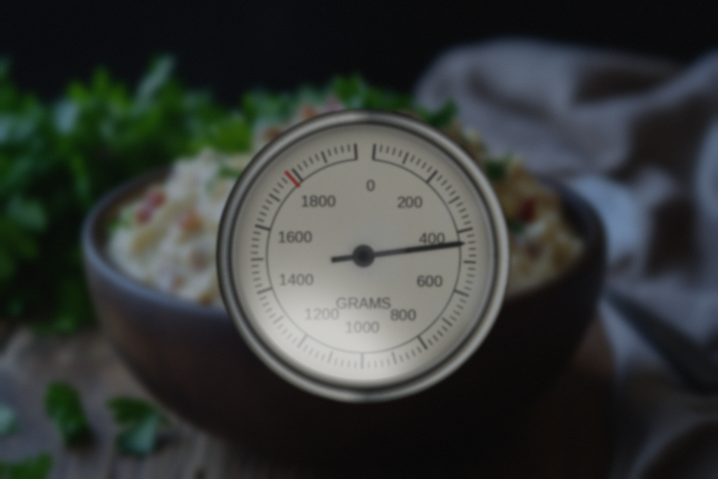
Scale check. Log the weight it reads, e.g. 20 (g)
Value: 440 (g)
